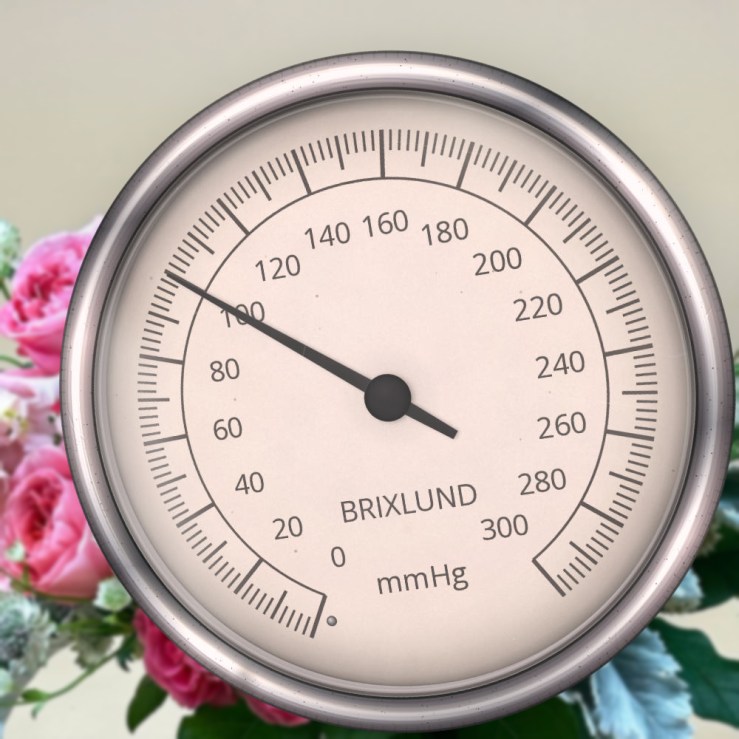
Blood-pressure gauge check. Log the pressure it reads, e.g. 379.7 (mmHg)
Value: 100 (mmHg)
